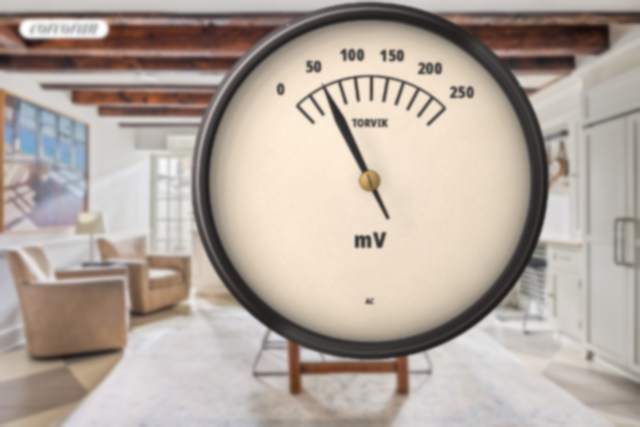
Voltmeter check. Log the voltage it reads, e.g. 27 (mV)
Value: 50 (mV)
